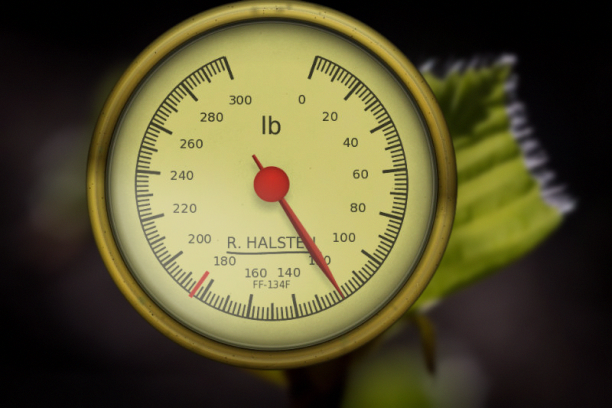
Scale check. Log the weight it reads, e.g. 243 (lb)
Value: 120 (lb)
